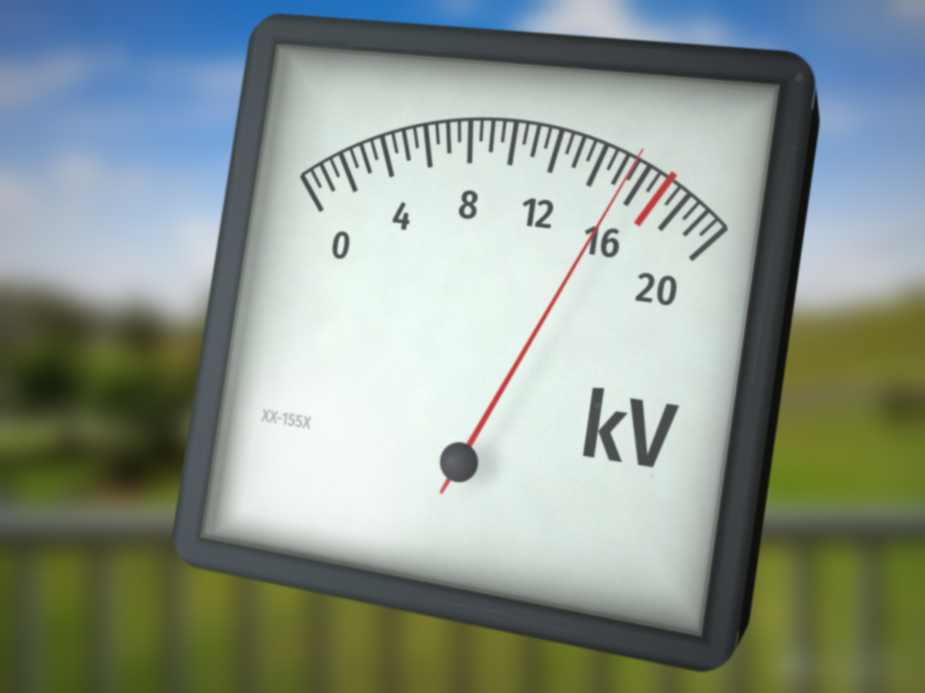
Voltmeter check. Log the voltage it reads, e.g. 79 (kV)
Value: 15.5 (kV)
